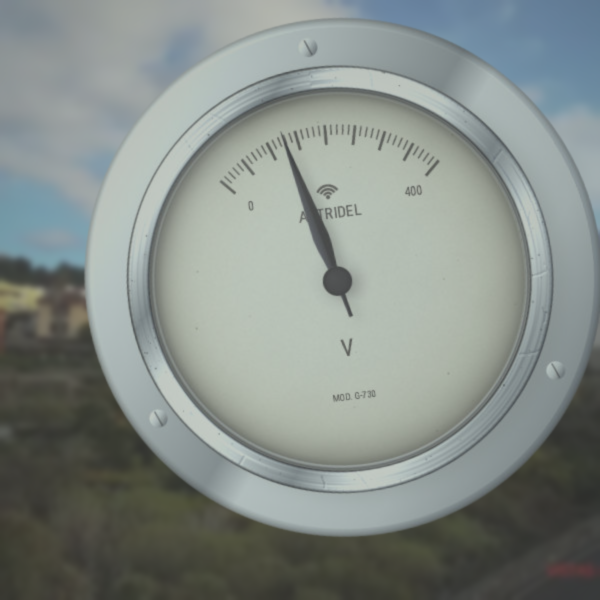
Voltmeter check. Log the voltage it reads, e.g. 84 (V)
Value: 130 (V)
